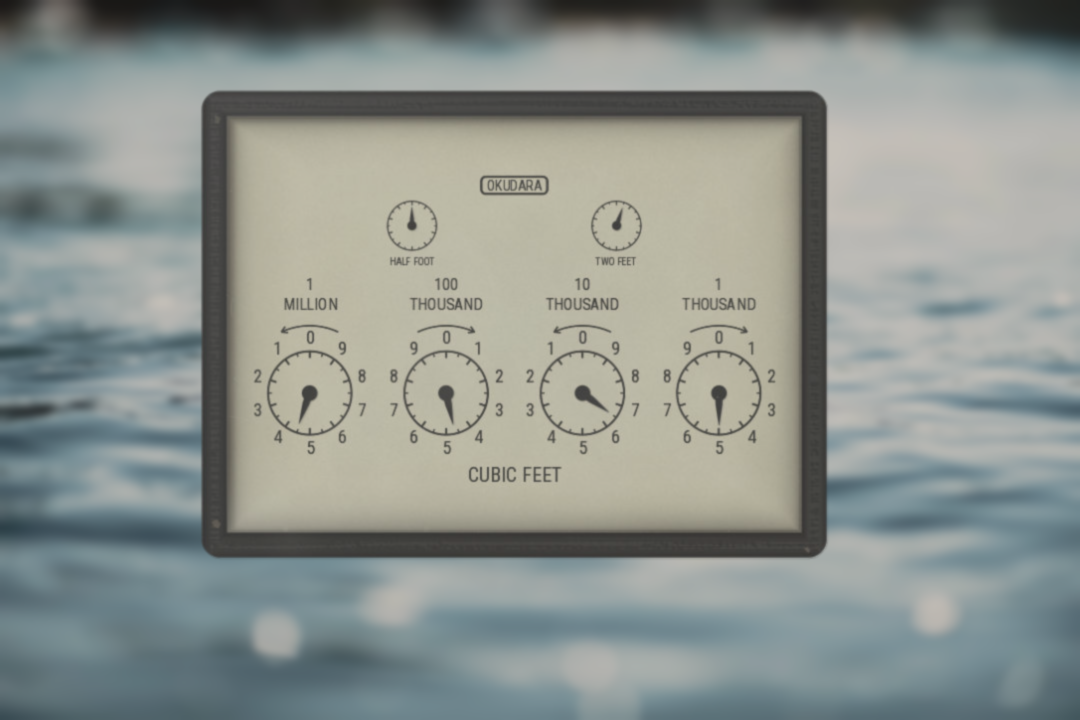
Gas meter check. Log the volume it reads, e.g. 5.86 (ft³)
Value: 446500 (ft³)
